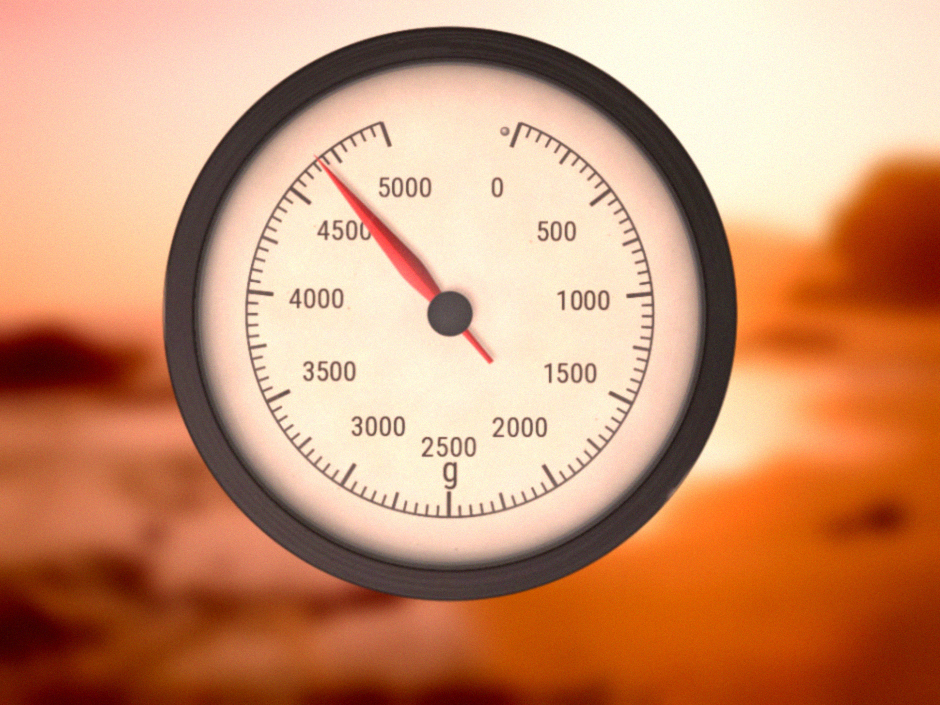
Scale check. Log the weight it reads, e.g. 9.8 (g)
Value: 4675 (g)
